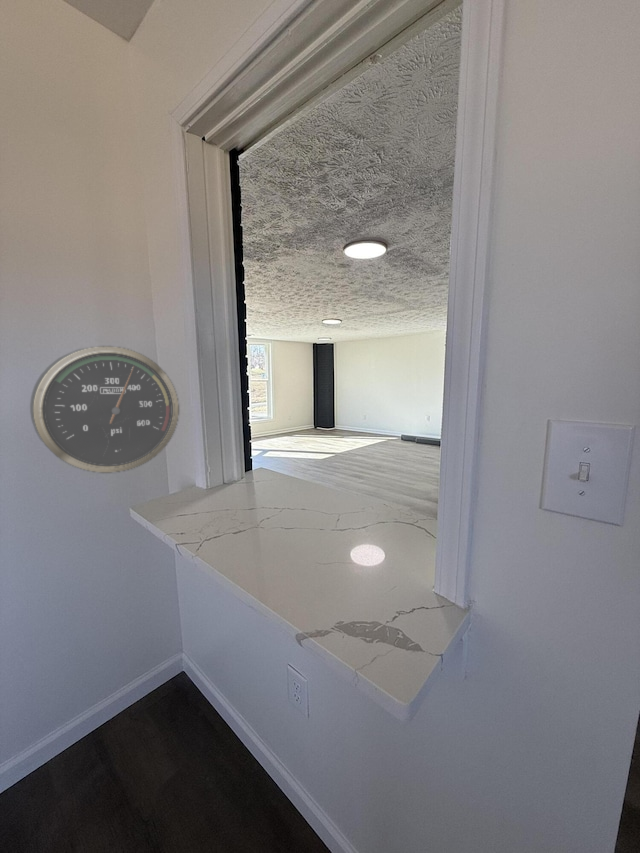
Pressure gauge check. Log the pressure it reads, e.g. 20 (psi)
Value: 360 (psi)
